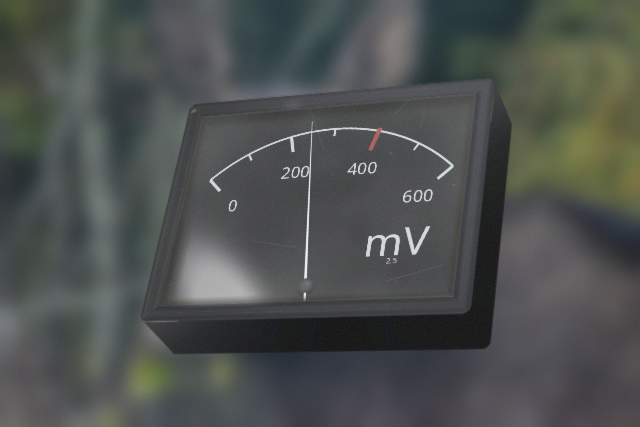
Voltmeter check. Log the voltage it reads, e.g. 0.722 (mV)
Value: 250 (mV)
